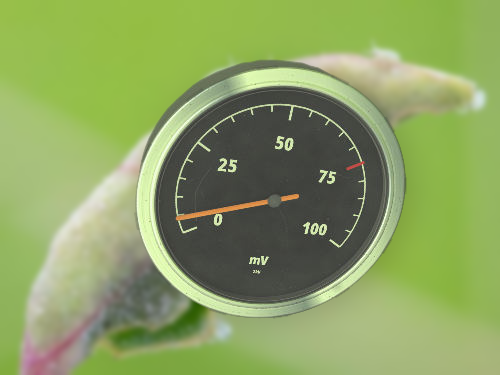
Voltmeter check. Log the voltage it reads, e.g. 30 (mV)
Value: 5 (mV)
